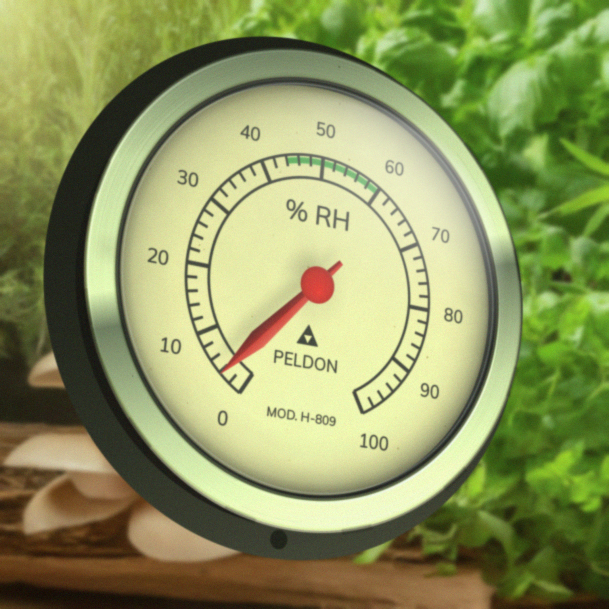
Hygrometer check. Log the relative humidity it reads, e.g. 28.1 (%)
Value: 4 (%)
